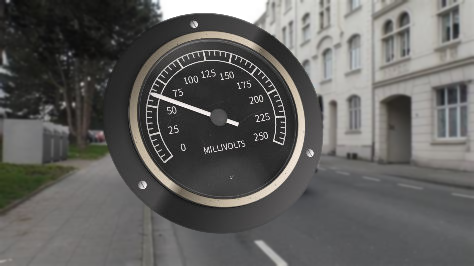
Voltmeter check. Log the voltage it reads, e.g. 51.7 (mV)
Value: 60 (mV)
